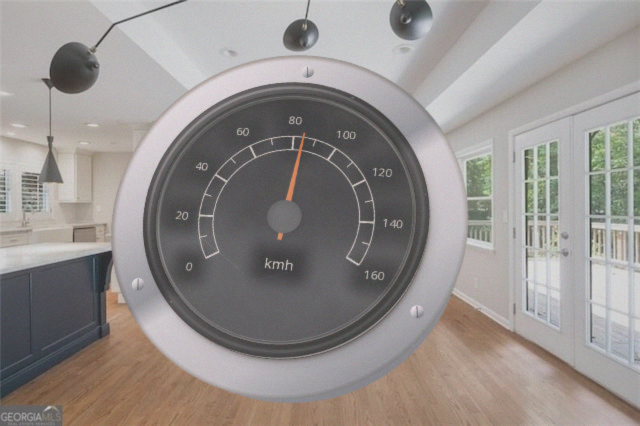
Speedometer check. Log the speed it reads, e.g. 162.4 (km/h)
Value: 85 (km/h)
